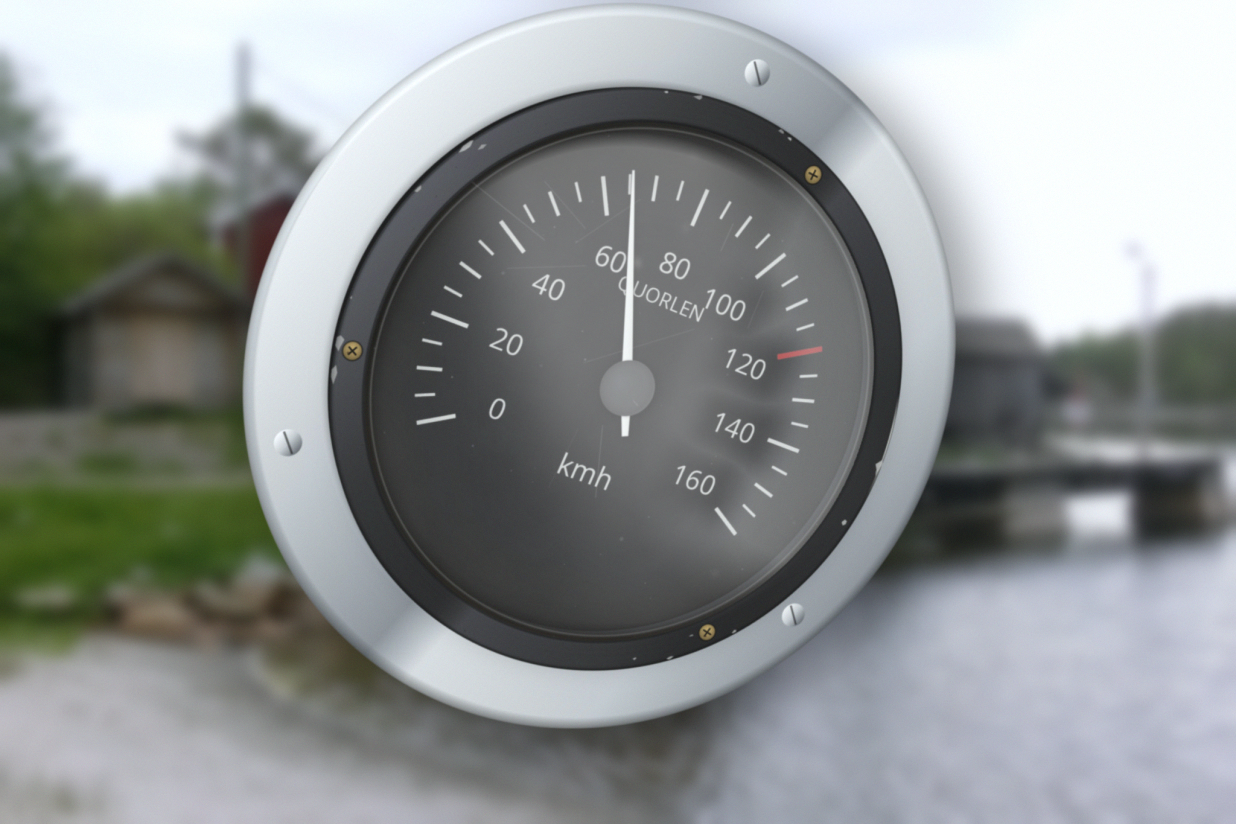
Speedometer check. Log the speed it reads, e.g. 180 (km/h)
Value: 65 (km/h)
